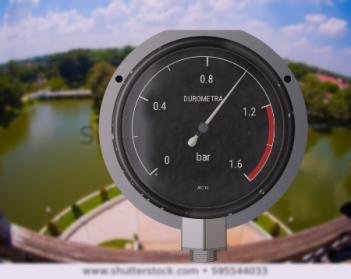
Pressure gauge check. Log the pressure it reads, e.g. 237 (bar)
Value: 1 (bar)
